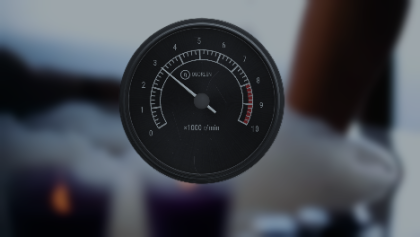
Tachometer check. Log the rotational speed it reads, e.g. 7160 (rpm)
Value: 3000 (rpm)
